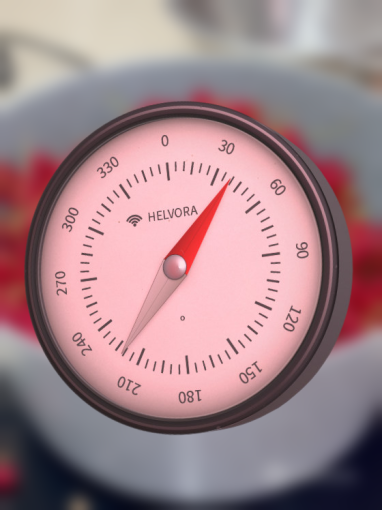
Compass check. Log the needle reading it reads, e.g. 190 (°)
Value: 40 (°)
